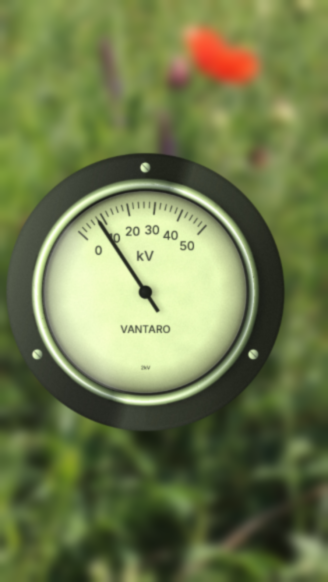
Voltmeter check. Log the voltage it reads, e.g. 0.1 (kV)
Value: 8 (kV)
